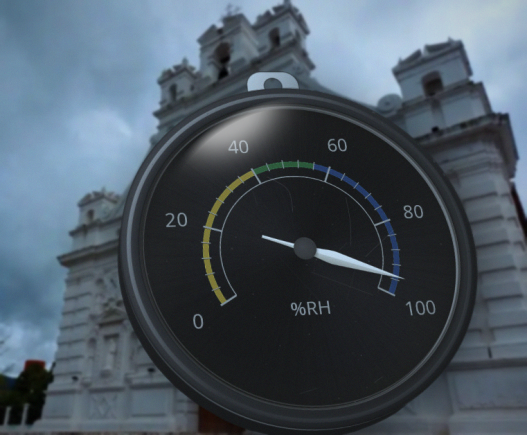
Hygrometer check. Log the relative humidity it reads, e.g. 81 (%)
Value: 96 (%)
